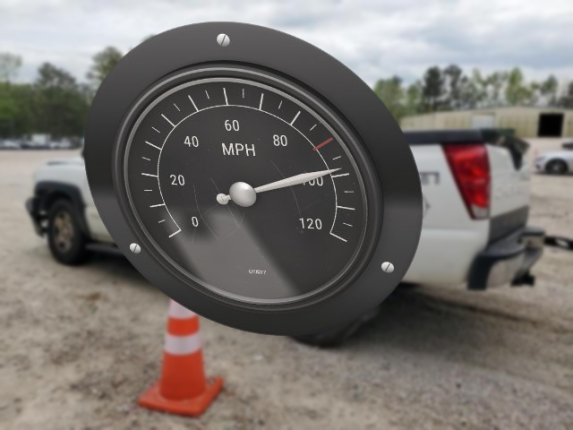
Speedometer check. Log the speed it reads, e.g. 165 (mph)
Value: 97.5 (mph)
